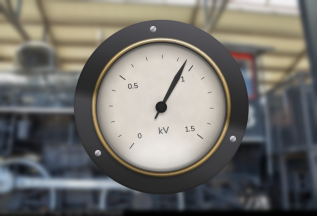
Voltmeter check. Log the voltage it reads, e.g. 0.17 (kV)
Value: 0.95 (kV)
